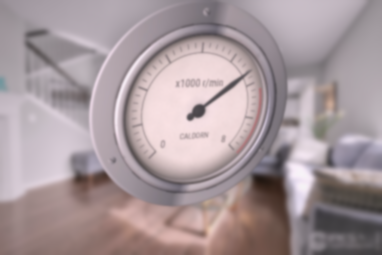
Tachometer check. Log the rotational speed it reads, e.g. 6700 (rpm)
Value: 5600 (rpm)
